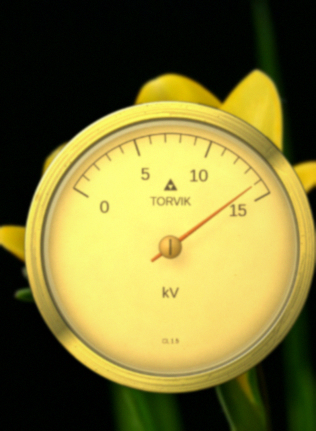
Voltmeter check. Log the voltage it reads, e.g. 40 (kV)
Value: 14 (kV)
